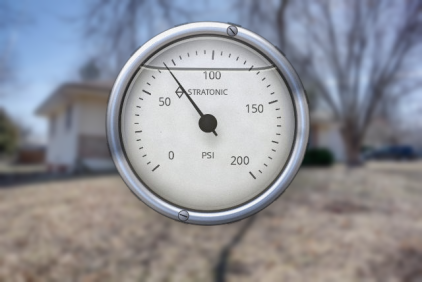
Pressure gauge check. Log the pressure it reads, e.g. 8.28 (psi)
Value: 70 (psi)
